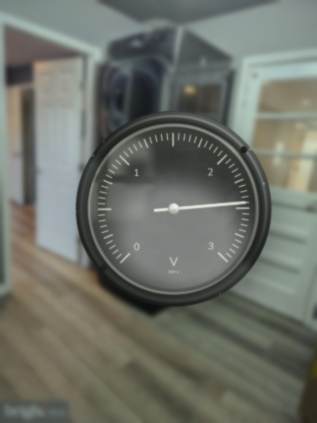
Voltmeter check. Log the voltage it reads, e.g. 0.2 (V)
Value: 2.45 (V)
